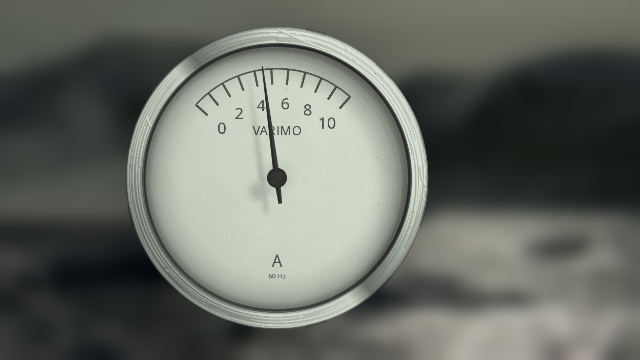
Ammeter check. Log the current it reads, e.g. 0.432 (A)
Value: 4.5 (A)
